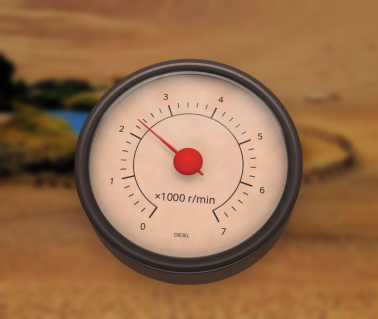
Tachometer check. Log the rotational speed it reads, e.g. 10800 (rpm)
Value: 2300 (rpm)
